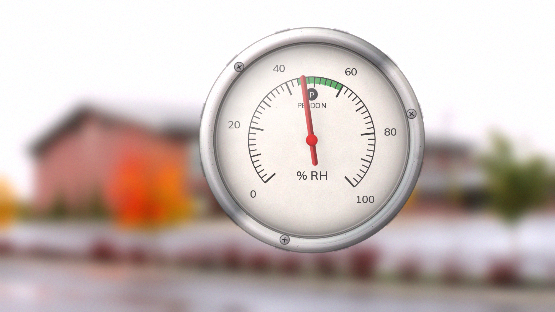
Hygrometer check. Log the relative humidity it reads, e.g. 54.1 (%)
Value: 46 (%)
